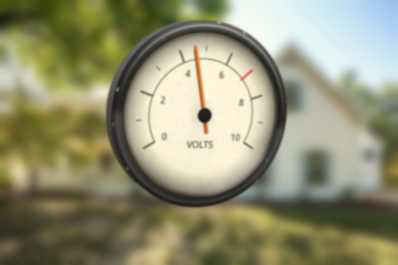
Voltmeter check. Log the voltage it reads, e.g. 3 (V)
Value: 4.5 (V)
